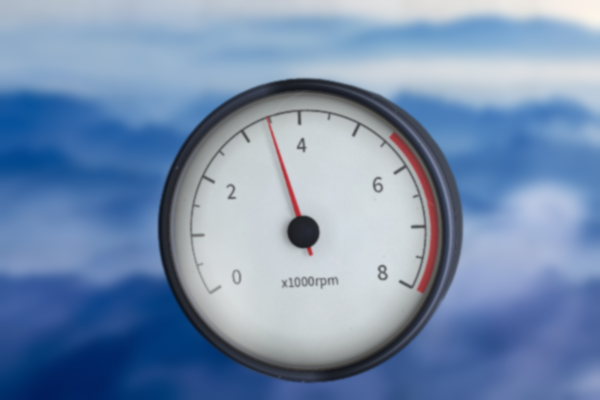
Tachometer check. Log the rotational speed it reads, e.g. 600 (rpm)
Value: 3500 (rpm)
